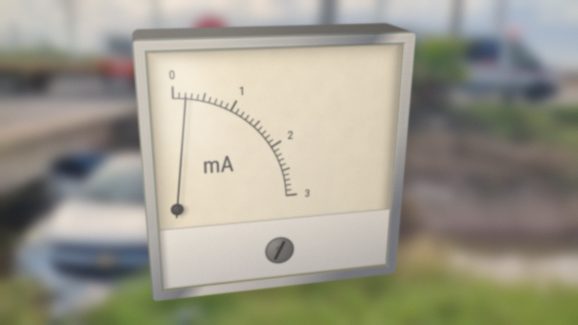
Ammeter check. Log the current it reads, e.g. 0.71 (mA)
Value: 0.2 (mA)
